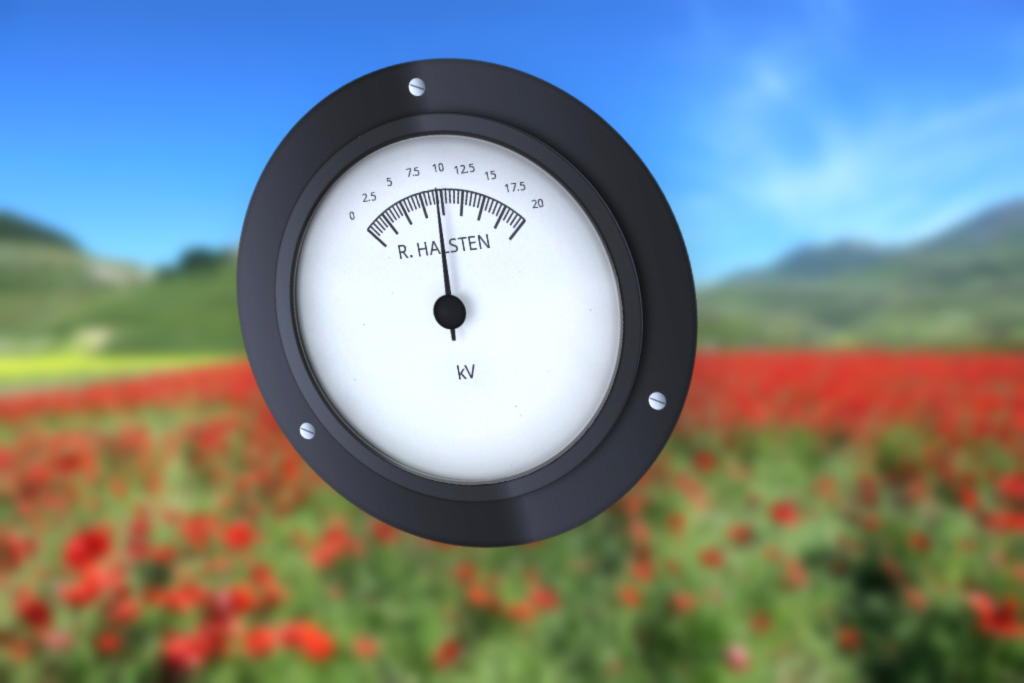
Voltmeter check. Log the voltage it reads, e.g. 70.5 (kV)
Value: 10 (kV)
